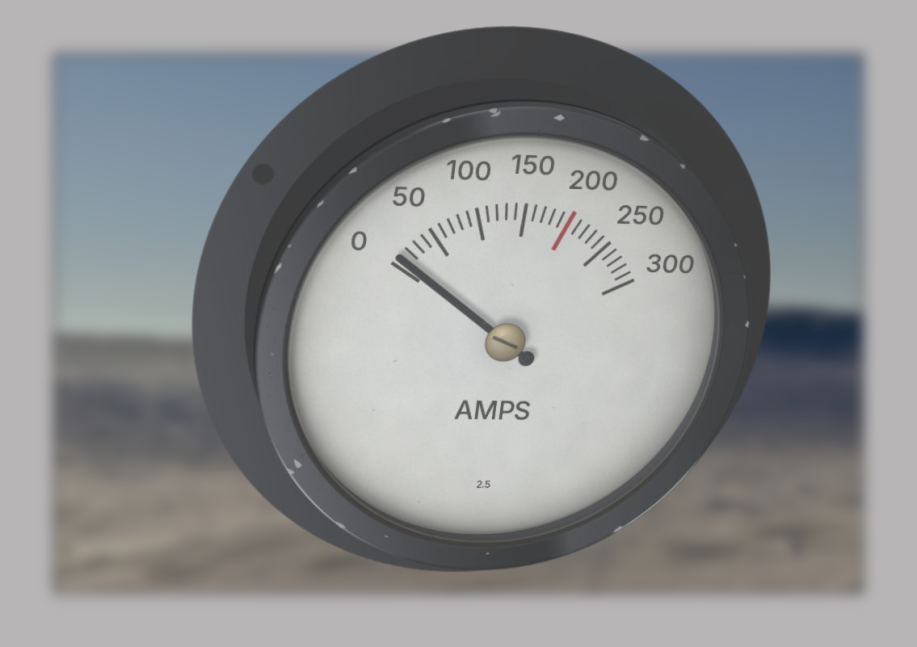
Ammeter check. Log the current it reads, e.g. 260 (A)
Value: 10 (A)
